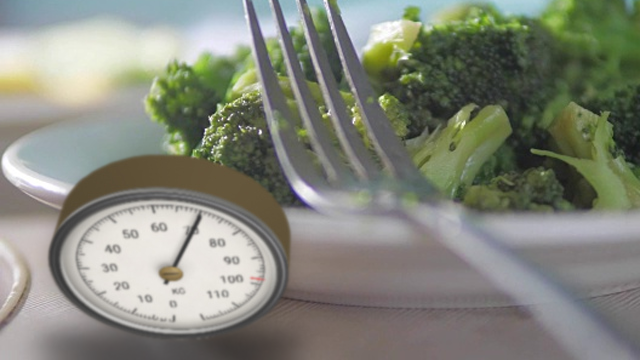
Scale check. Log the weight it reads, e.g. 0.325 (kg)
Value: 70 (kg)
